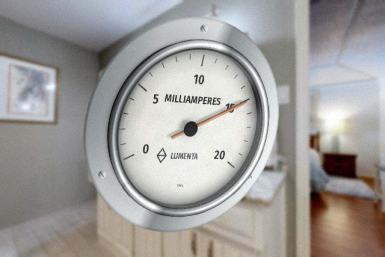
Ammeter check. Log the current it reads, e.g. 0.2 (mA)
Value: 15 (mA)
